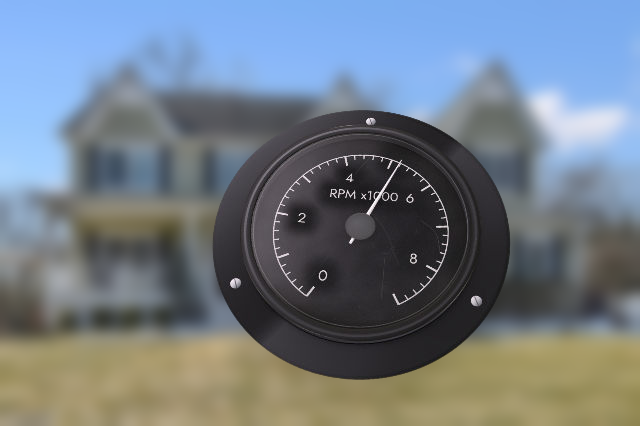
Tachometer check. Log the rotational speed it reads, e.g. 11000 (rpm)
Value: 5200 (rpm)
